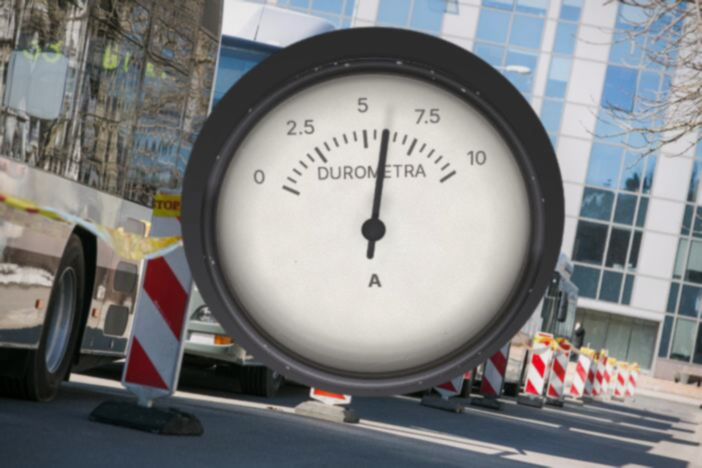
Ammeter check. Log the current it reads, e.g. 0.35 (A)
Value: 6 (A)
